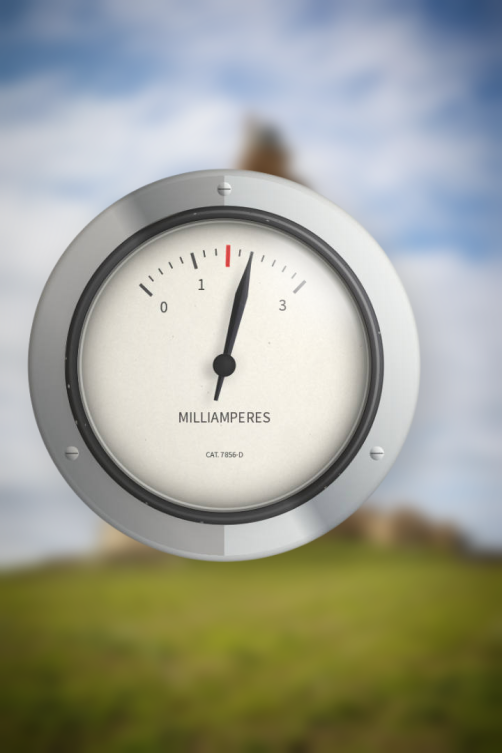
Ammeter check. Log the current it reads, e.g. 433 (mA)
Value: 2 (mA)
